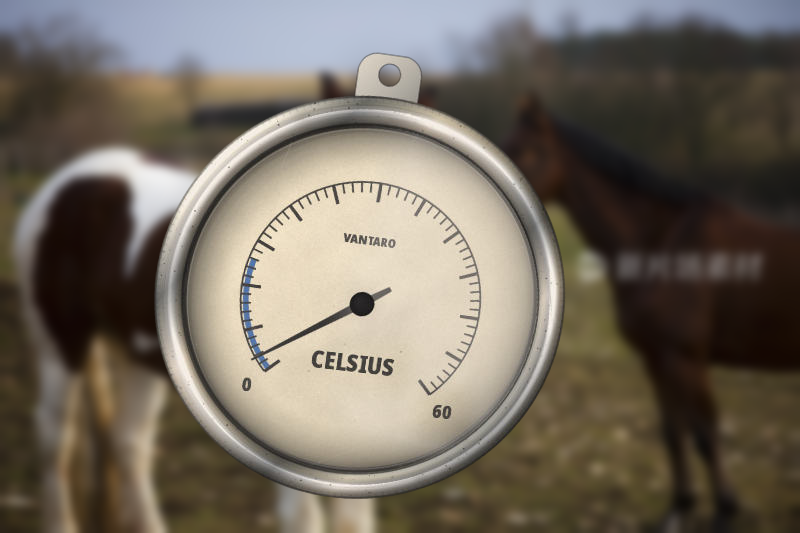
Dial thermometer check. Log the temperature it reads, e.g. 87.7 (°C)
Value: 2 (°C)
